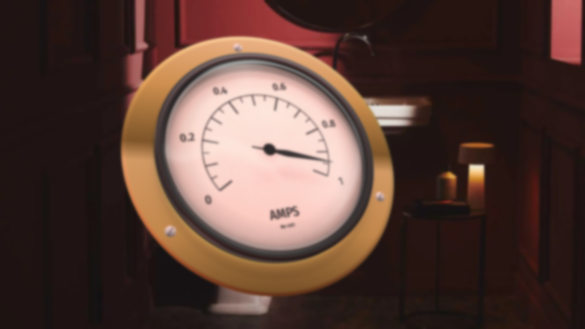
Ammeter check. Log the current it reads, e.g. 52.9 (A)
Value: 0.95 (A)
